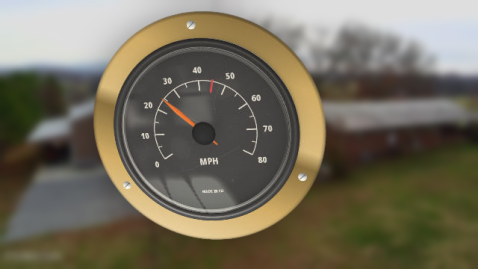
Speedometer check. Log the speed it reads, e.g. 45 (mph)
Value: 25 (mph)
